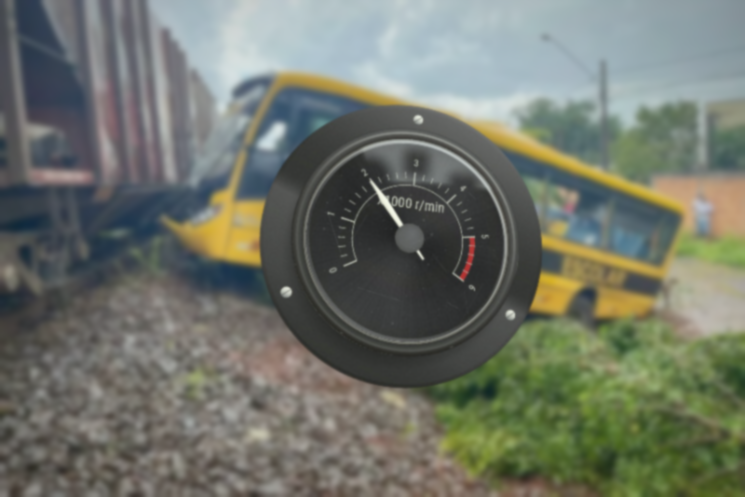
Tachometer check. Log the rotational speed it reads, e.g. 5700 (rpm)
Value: 2000 (rpm)
